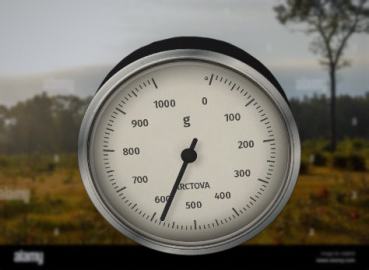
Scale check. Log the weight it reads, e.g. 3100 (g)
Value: 580 (g)
